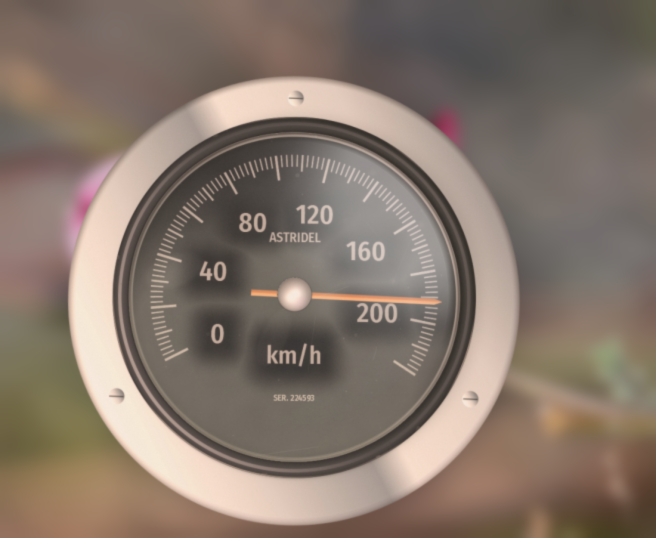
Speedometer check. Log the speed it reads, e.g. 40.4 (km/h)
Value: 192 (km/h)
